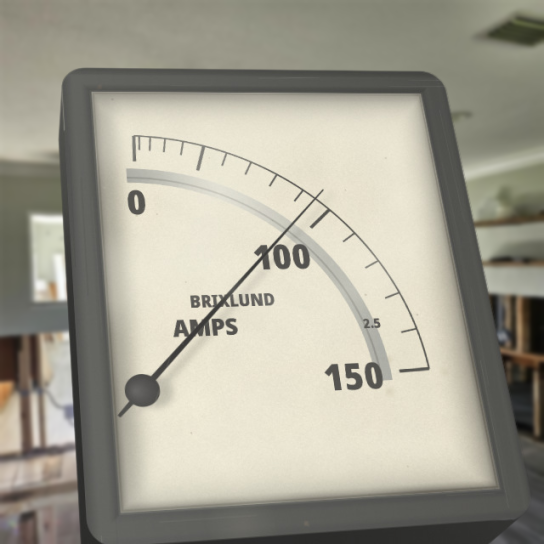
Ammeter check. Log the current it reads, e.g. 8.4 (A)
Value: 95 (A)
